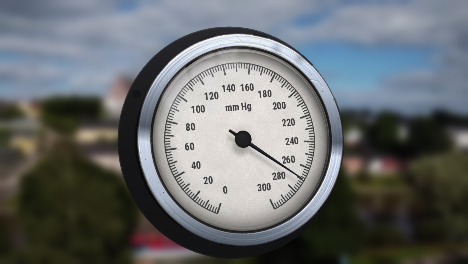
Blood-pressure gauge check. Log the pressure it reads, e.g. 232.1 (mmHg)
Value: 270 (mmHg)
